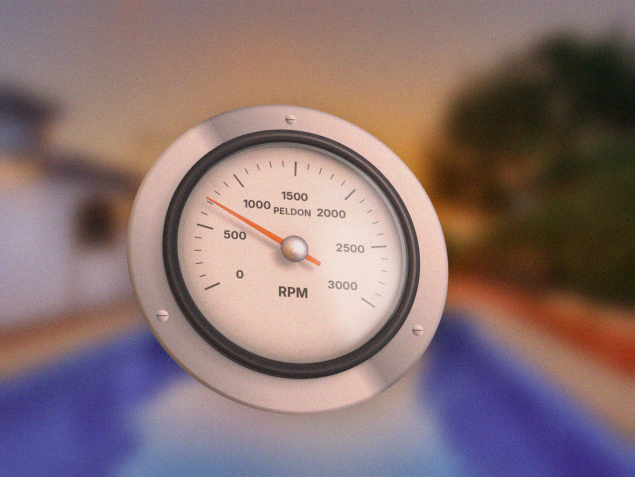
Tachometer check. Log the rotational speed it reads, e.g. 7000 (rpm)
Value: 700 (rpm)
